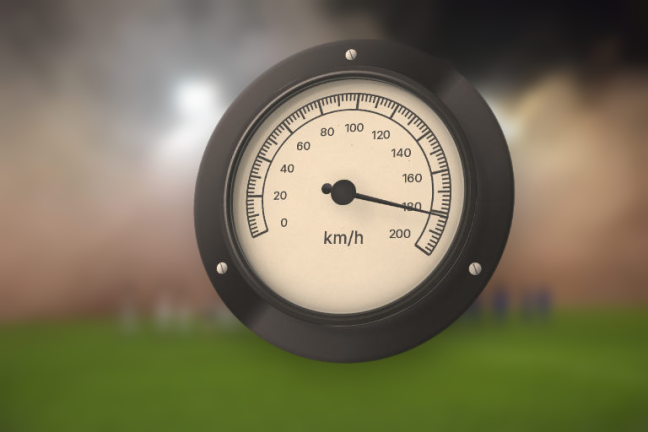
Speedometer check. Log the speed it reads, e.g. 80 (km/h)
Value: 182 (km/h)
